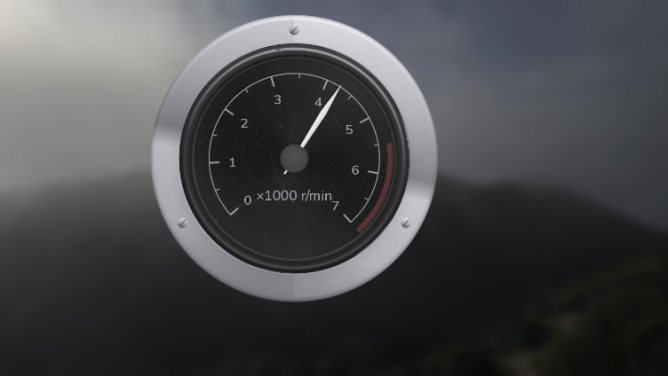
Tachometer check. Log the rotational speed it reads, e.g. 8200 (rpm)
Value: 4250 (rpm)
